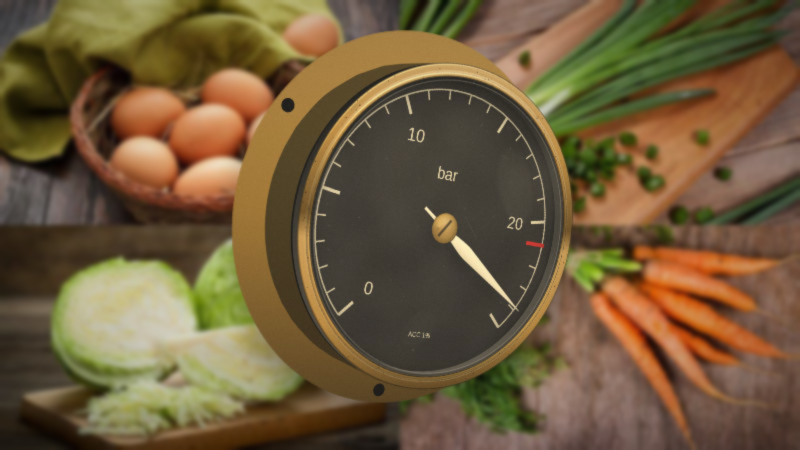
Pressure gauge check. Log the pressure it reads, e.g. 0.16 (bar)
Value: 24 (bar)
